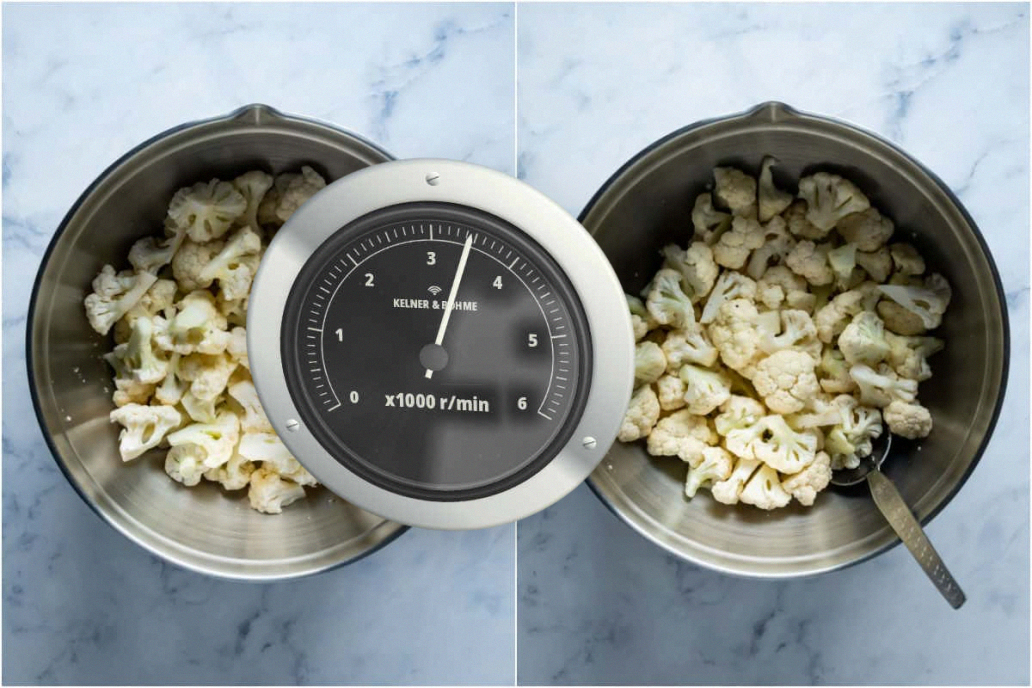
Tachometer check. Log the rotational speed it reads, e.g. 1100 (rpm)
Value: 3450 (rpm)
